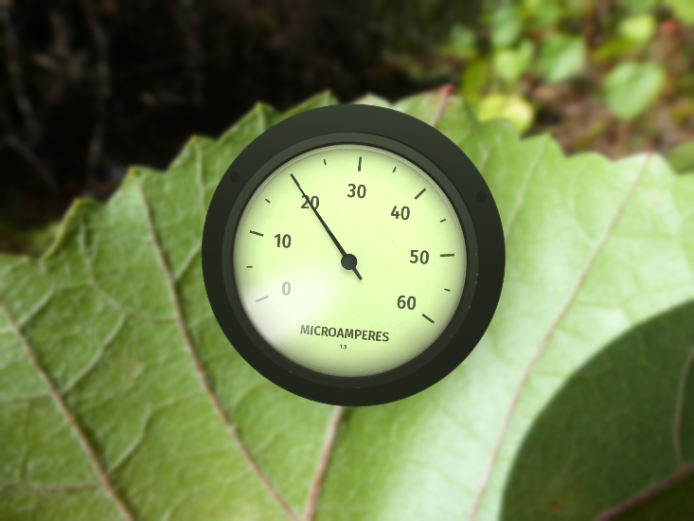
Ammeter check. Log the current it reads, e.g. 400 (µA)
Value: 20 (µA)
